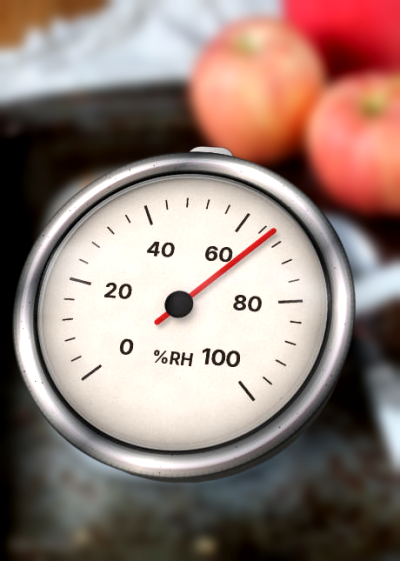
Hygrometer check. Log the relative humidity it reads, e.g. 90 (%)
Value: 66 (%)
